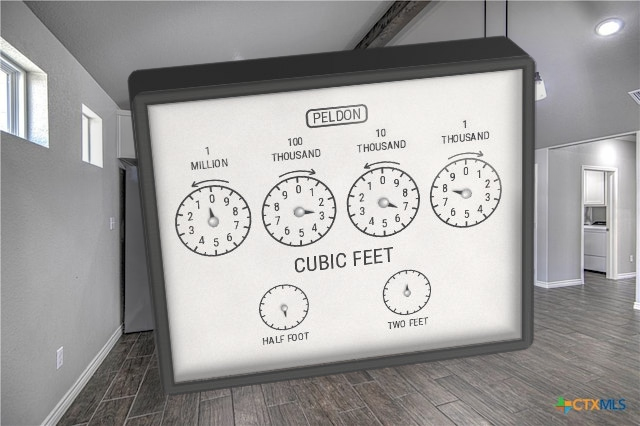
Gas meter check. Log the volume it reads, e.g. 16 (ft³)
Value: 26800 (ft³)
